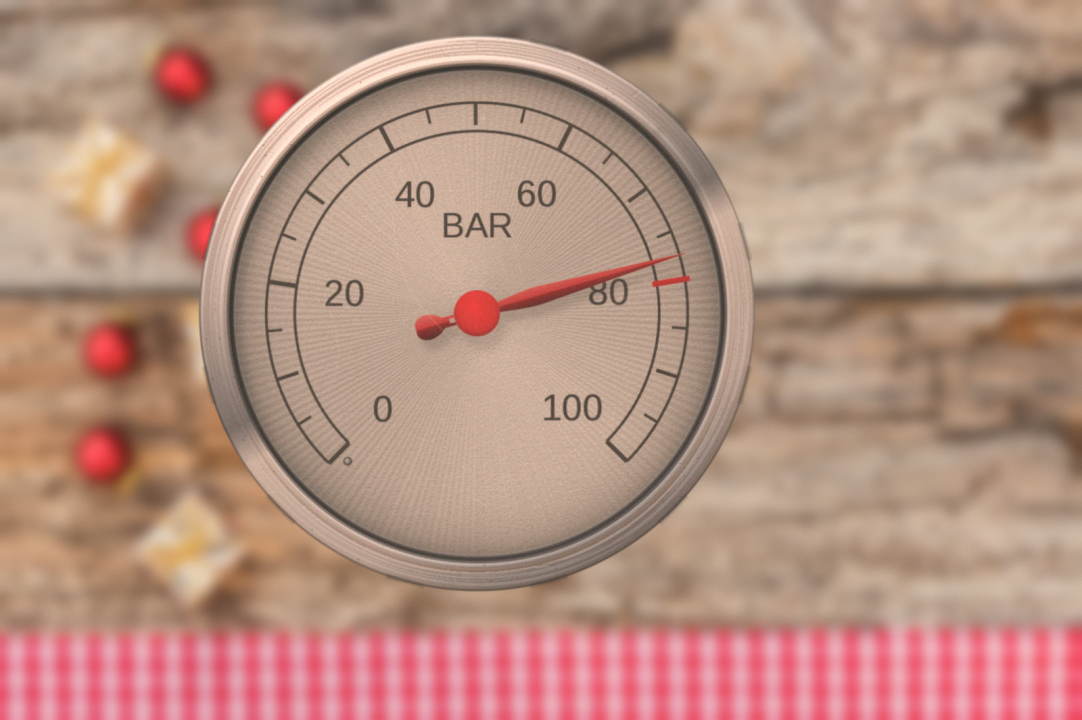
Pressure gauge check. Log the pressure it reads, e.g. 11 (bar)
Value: 77.5 (bar)
